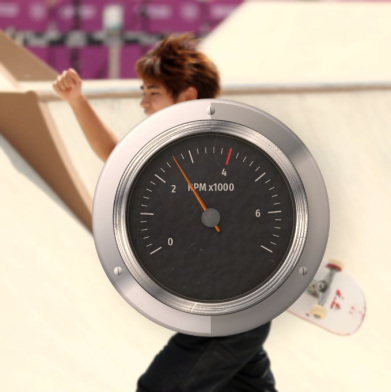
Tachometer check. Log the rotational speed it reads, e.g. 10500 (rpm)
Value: 2600 (rpm)
